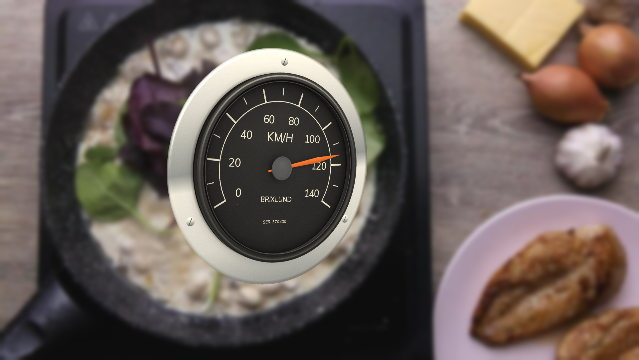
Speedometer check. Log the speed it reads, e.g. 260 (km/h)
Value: 115 (km/h)
